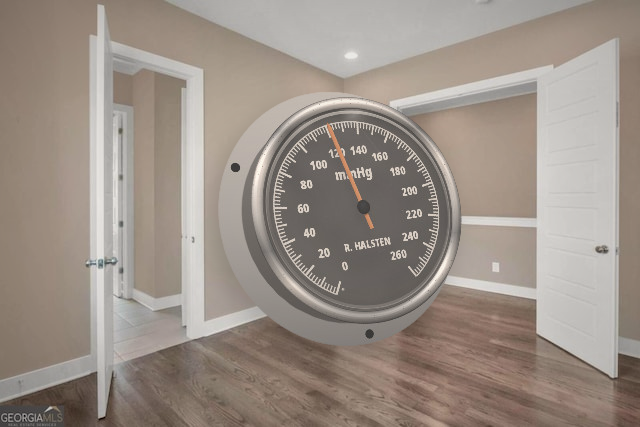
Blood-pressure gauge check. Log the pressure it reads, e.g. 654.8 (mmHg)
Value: 120 (mmHg)
